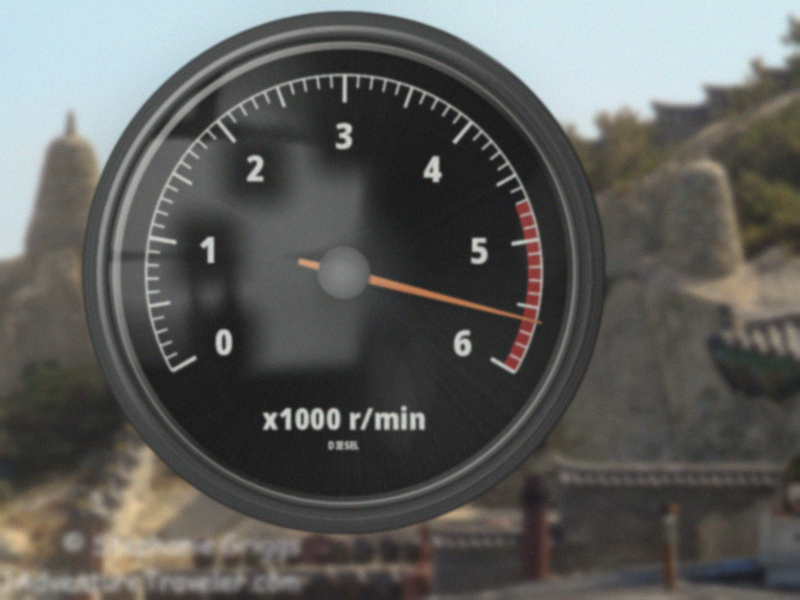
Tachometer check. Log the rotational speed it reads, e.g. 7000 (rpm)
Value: 5600 (rpm)
